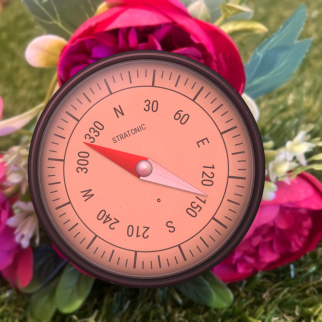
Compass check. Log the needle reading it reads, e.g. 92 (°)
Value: 317.5 (°)
